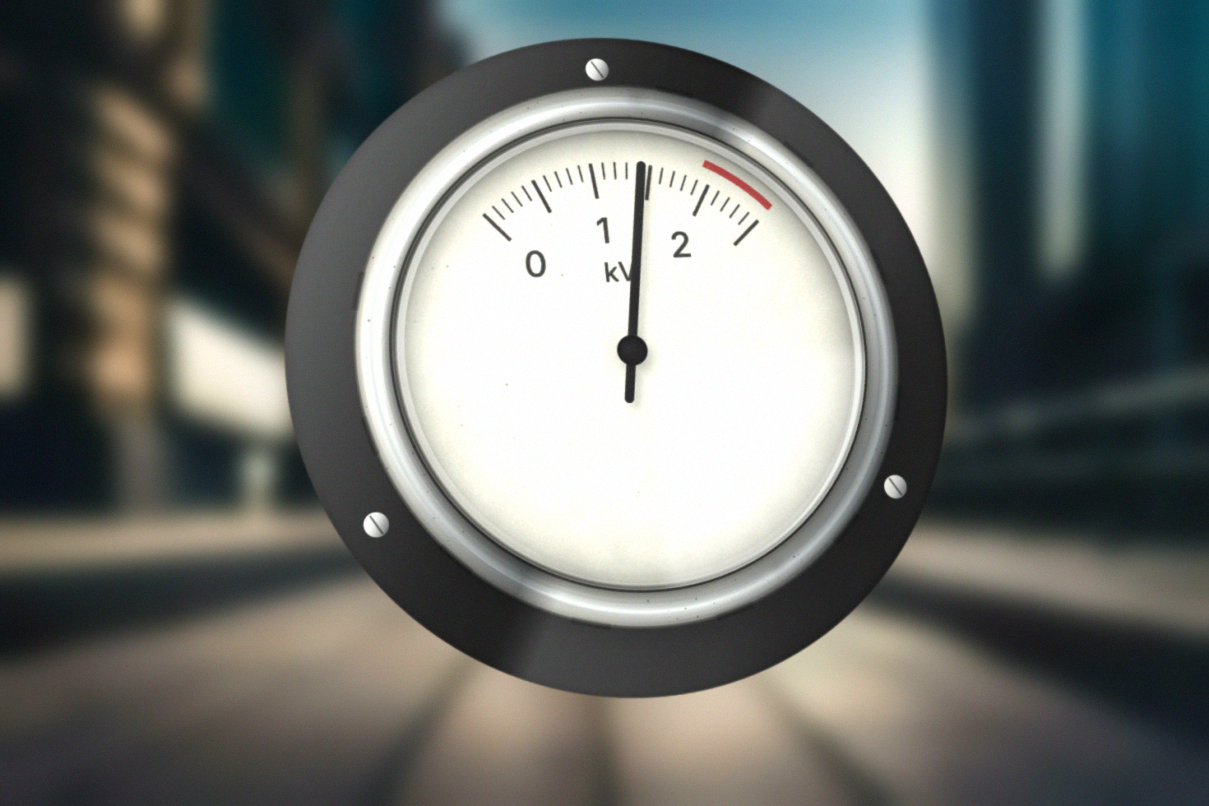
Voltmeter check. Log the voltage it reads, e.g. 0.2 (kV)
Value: 1.4 (kV)
